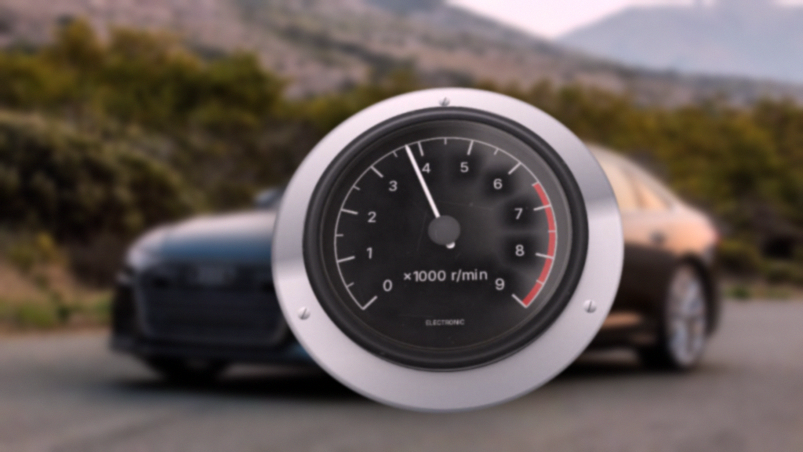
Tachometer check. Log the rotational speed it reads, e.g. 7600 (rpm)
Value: 3750 (rpm)
